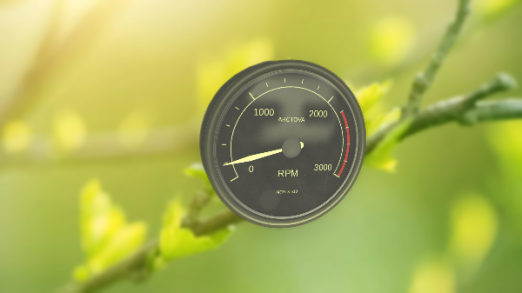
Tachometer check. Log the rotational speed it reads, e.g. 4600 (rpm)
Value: 200 (rpm)
